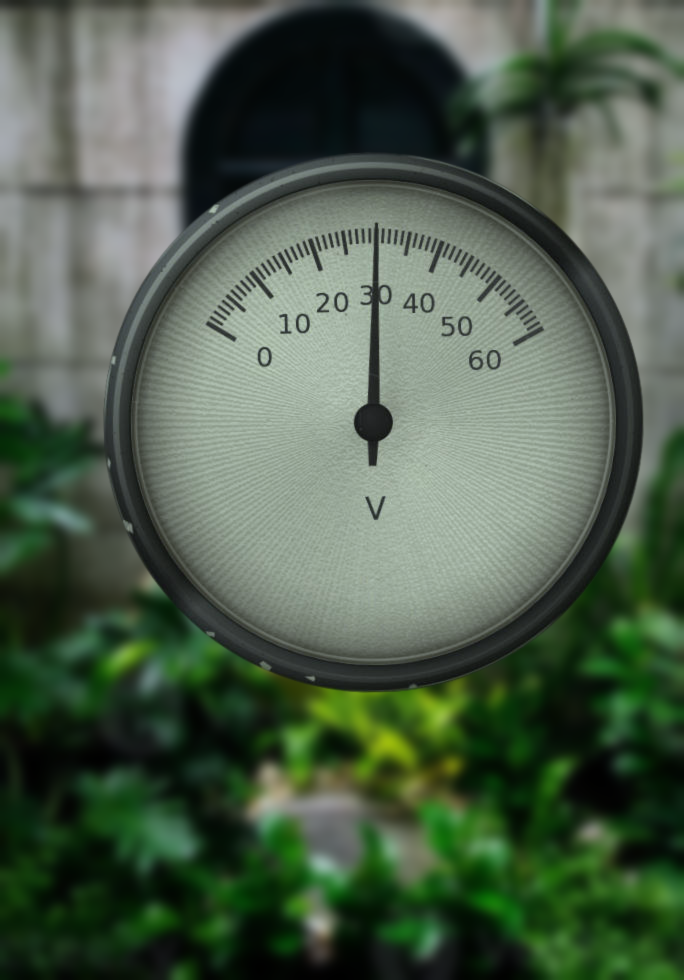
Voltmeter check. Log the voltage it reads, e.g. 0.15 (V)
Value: 30 (V)
